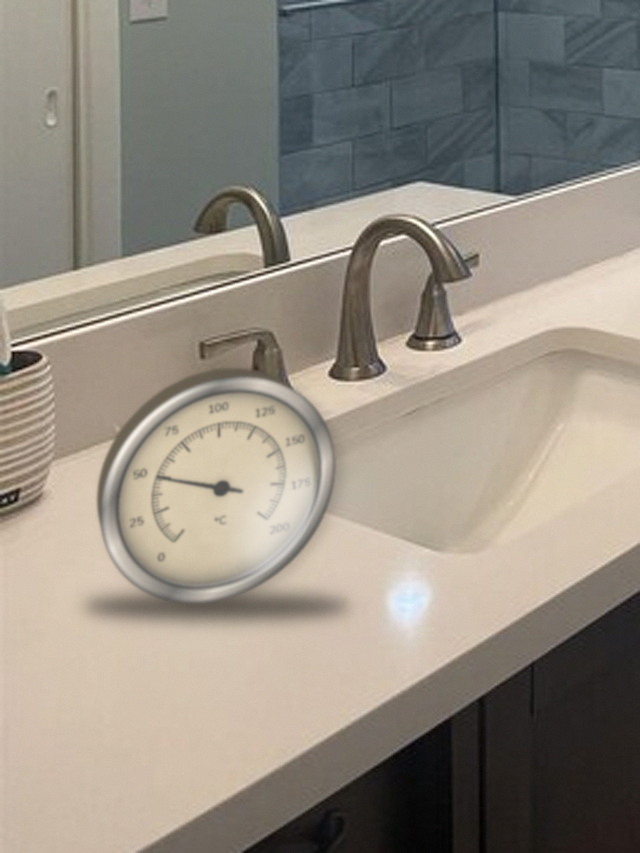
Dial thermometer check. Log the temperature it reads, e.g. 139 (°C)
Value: 50 (°C)
